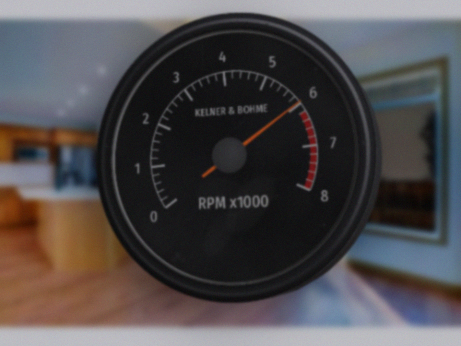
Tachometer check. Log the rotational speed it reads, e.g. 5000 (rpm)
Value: 6000 (rpm)
